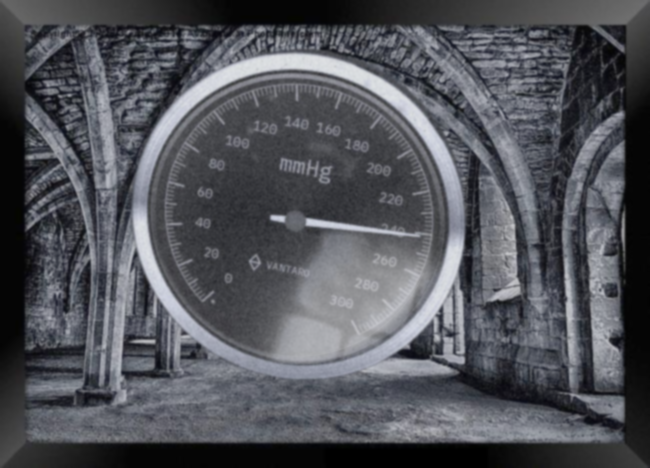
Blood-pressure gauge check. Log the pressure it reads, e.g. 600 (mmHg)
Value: 240 (mmHg)
